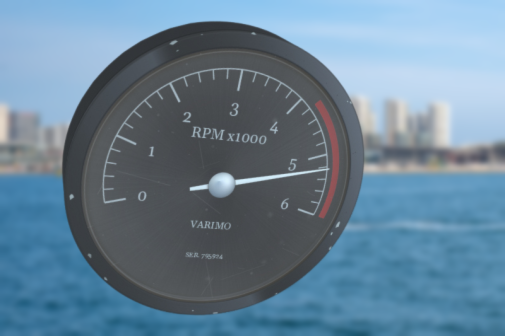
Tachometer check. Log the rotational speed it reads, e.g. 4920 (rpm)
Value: 5200 (rpm)
